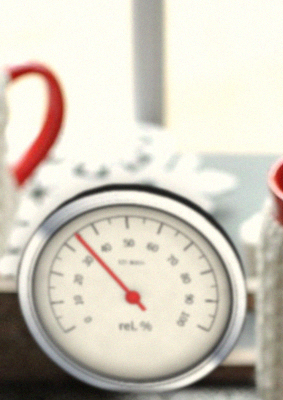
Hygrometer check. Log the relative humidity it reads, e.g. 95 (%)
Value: 35 (%)
